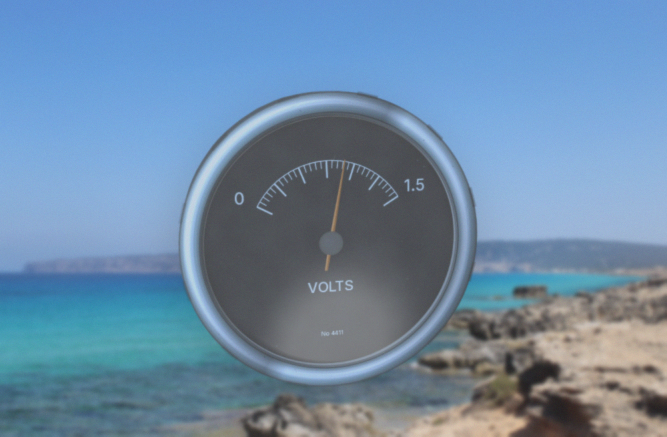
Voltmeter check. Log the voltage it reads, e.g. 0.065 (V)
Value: 0.9 (V)
